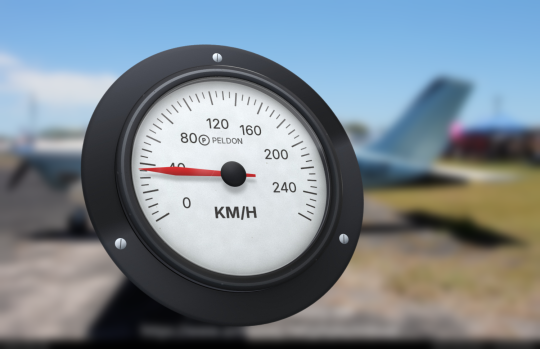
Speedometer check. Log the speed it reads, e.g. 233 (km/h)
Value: 35 (km/h)
